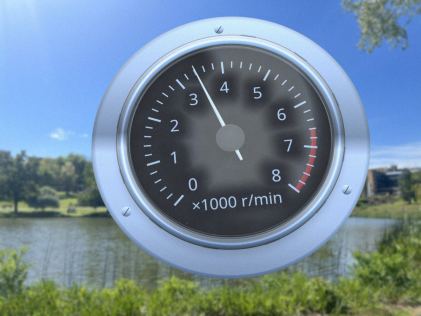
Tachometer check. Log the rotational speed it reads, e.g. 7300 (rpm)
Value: 3400 (rpm)
